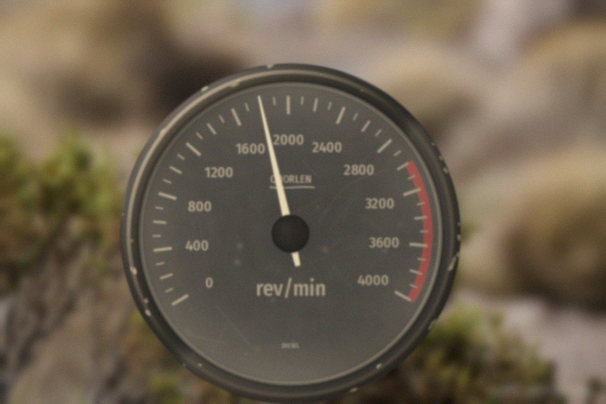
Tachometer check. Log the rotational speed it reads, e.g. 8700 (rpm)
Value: 1800 (rpm)
